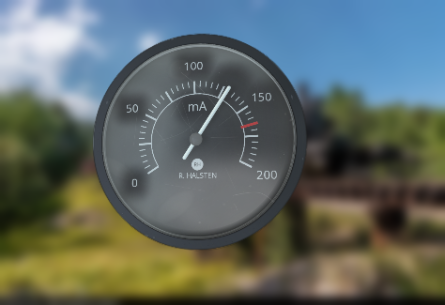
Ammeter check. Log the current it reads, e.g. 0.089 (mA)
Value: 130 (mA)
